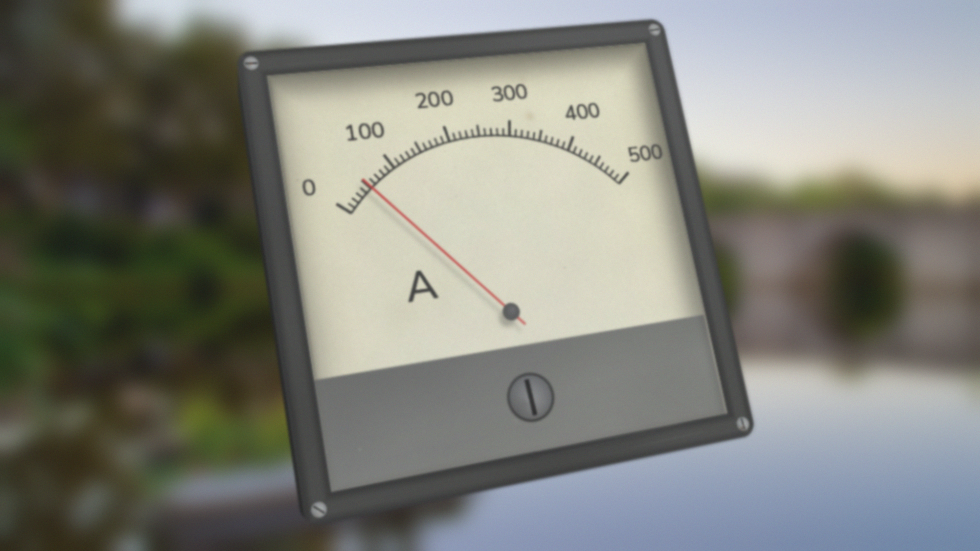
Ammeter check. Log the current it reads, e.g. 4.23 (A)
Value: 50 (A)
